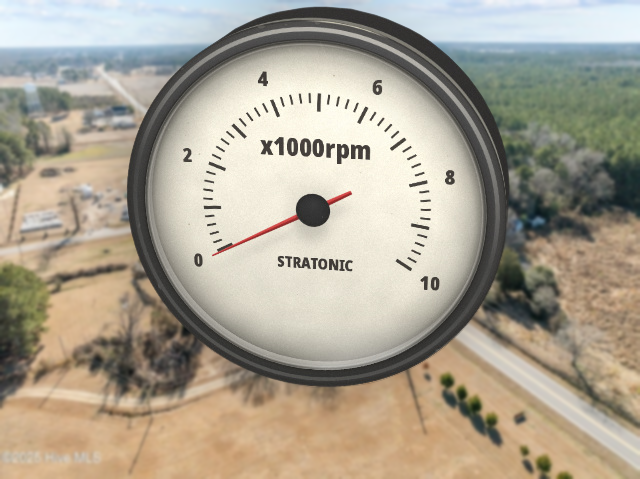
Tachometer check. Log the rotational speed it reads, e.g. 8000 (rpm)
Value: 0 (rpm)
